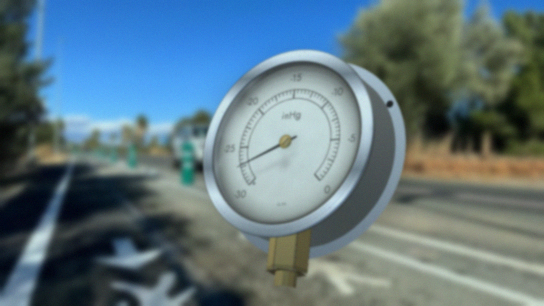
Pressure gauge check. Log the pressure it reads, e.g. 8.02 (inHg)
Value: -27.5 (inHg)
